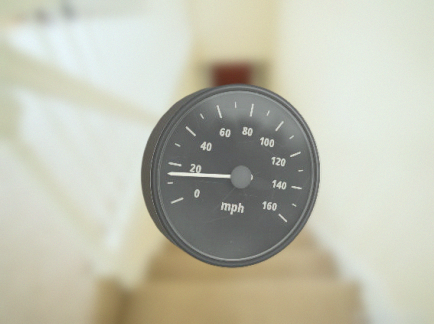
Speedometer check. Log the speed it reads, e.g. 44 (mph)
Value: 15 (mph)
